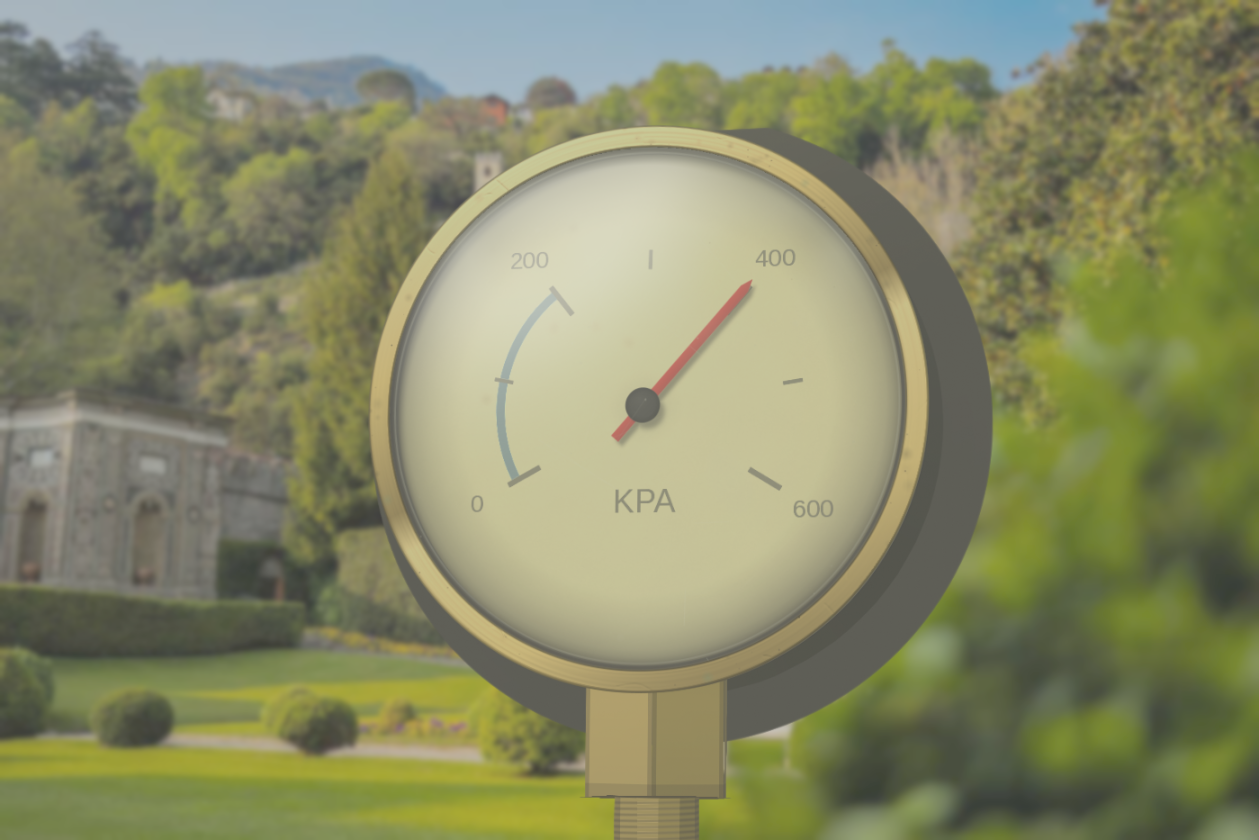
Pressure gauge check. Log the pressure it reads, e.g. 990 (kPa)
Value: 400 (kPa)
